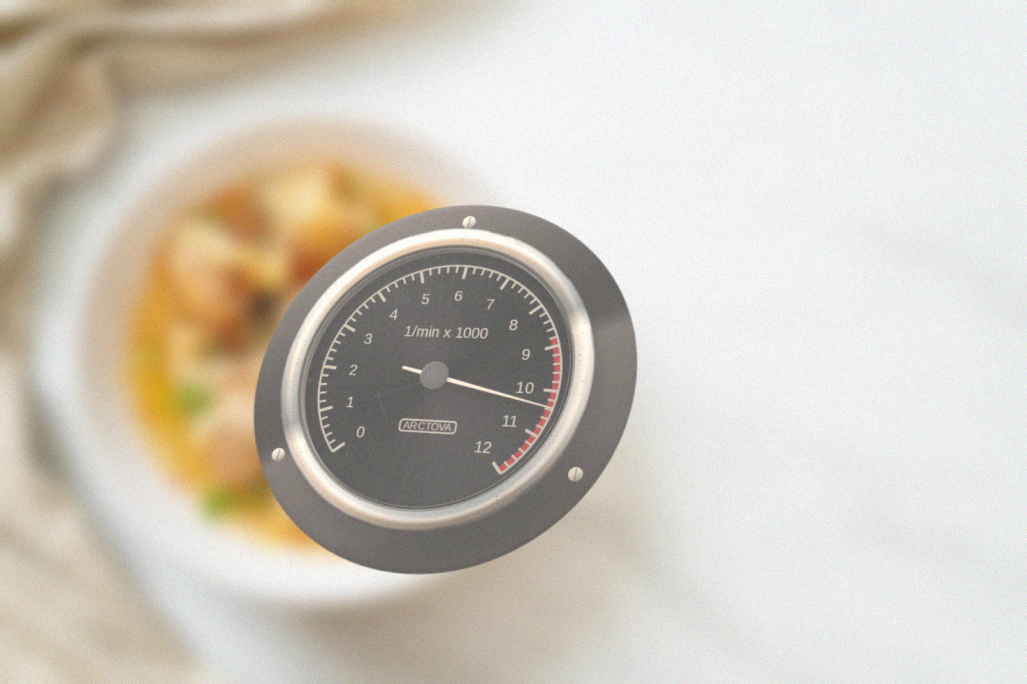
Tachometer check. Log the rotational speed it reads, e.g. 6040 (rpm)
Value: 10400 (rpm)
